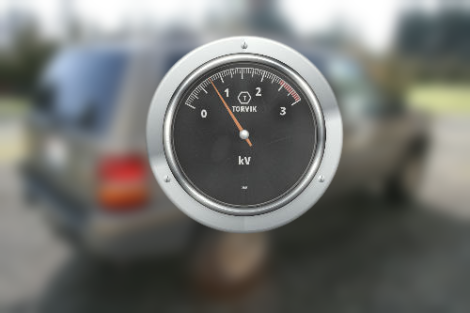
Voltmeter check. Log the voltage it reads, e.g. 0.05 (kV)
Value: 0.75 (kV)
